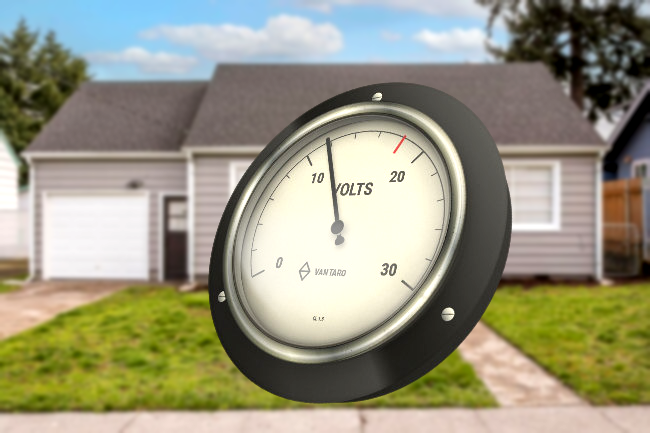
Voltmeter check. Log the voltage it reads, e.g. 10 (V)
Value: 12 (V)
